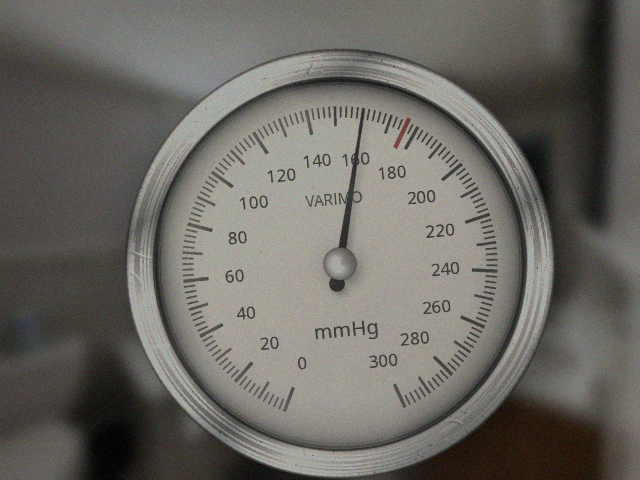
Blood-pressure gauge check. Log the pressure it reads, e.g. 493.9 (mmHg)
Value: 160 (mmHg)
